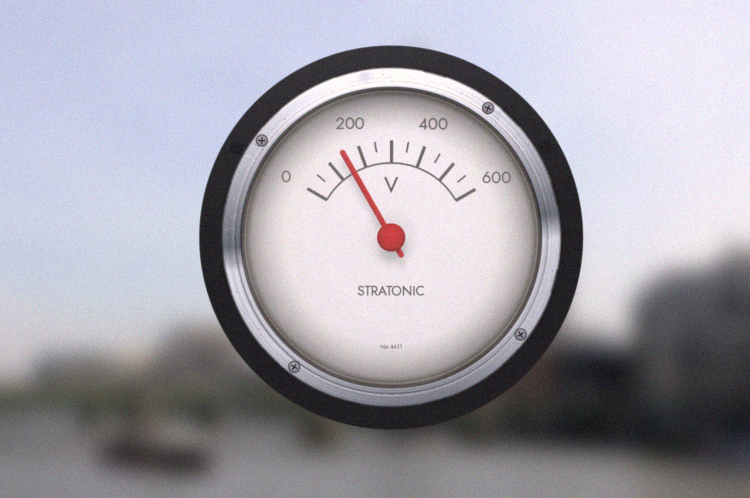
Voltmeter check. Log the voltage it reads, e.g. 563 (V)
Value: 150 (V)
